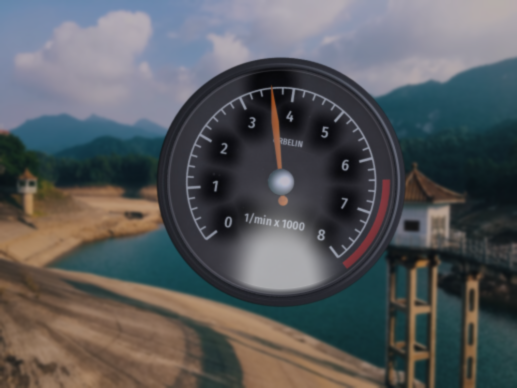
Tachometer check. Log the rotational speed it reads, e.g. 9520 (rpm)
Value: 3600 (rpm)
